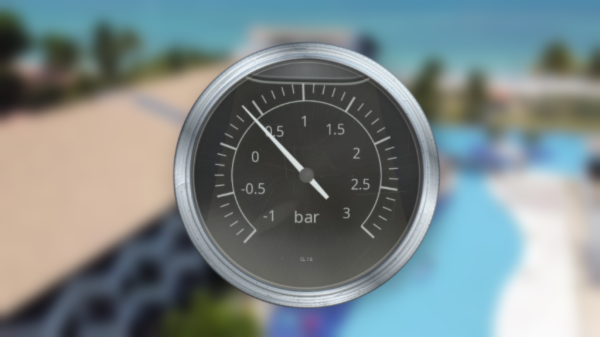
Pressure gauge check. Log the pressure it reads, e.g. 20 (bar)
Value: 0.4 (bar)
